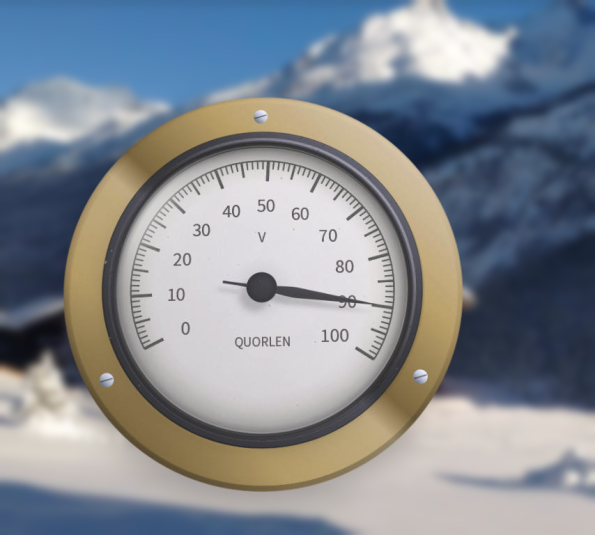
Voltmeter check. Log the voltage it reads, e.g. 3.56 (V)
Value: 90 (V)
